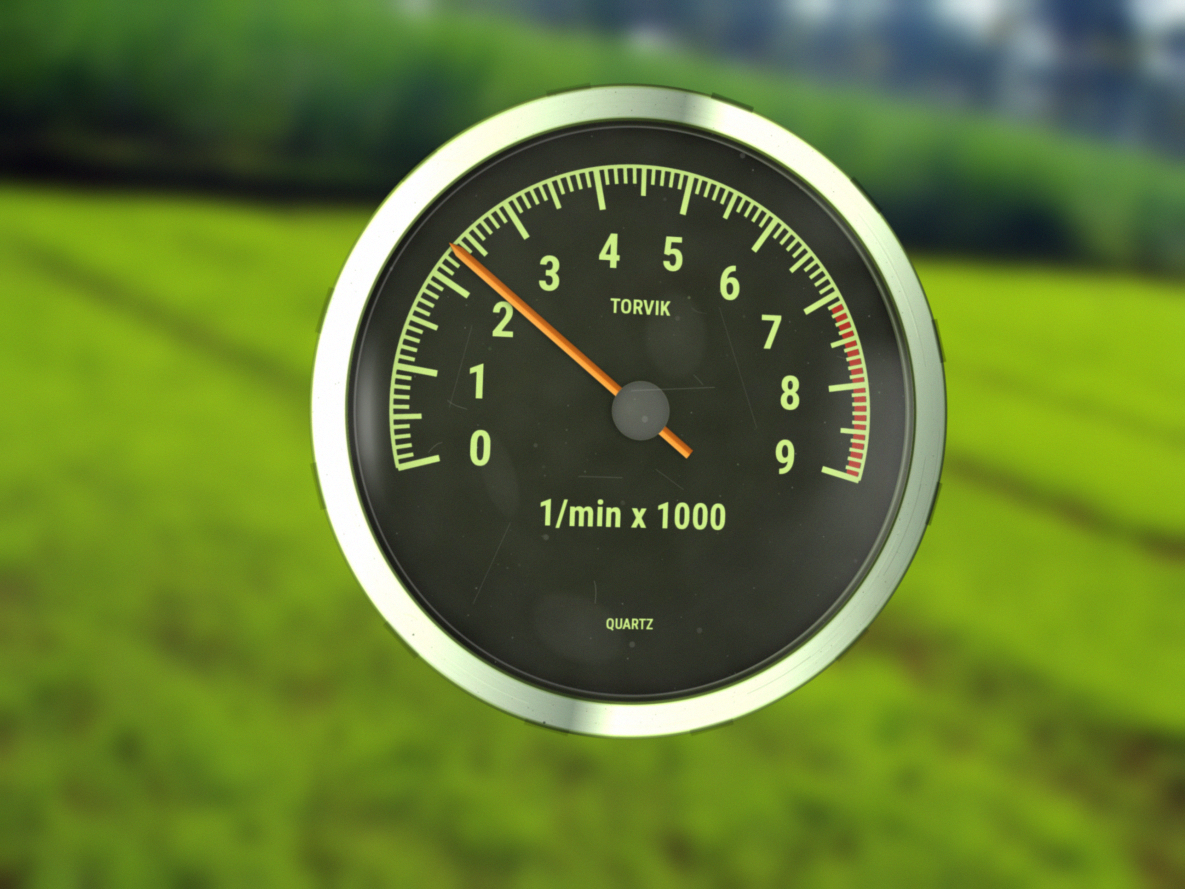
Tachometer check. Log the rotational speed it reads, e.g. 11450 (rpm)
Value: 2300 (rpm)
